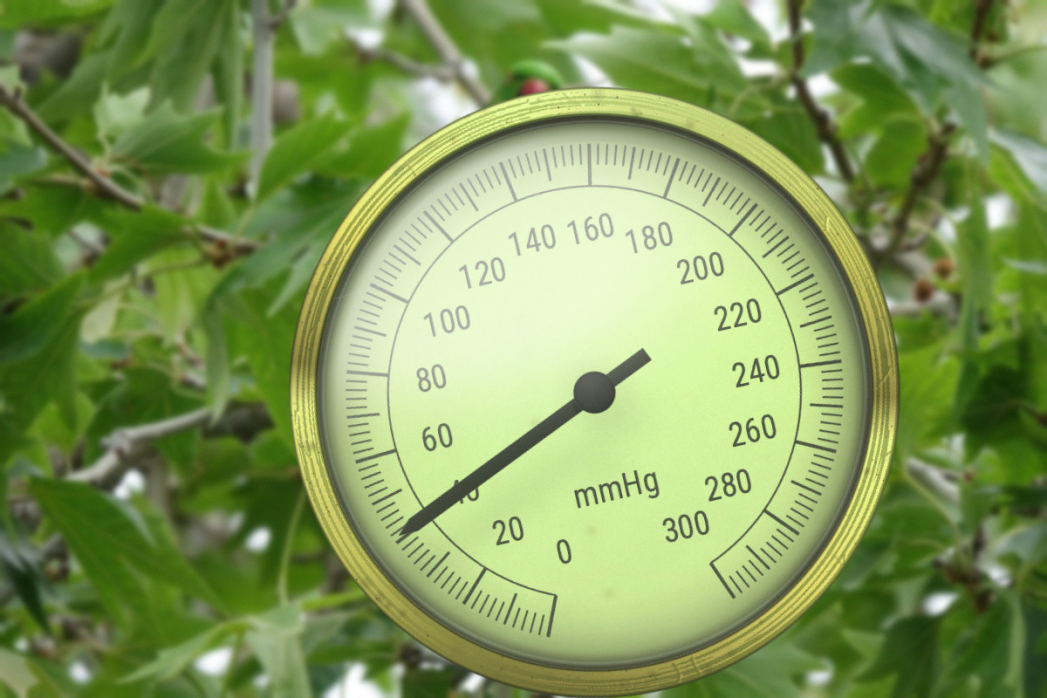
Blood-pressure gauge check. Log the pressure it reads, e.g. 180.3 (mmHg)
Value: 41 (mmHg)
